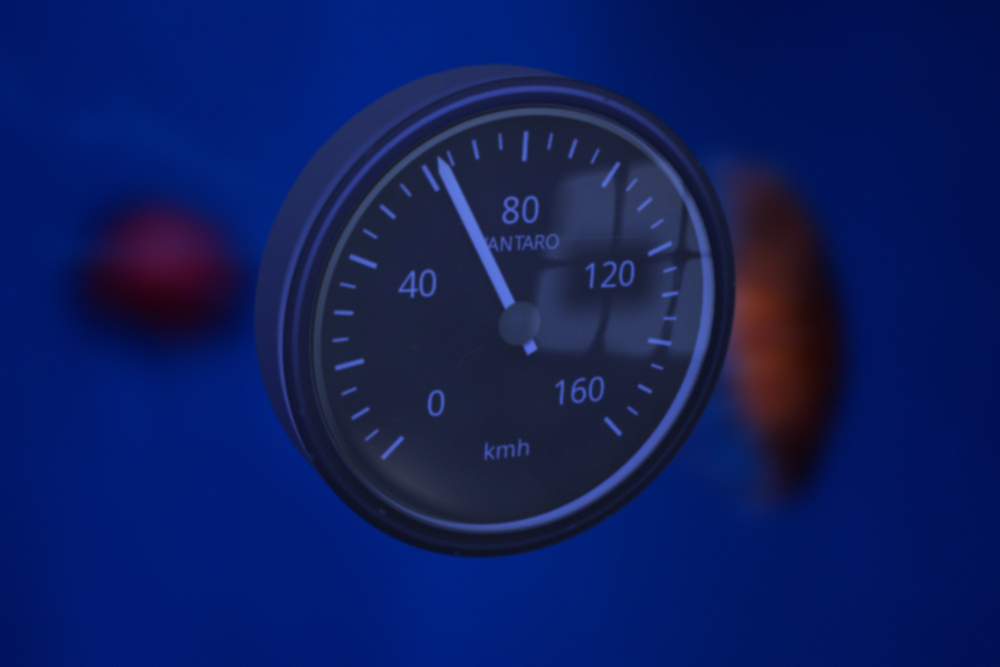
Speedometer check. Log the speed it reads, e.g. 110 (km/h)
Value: 62.5 (km/h)
